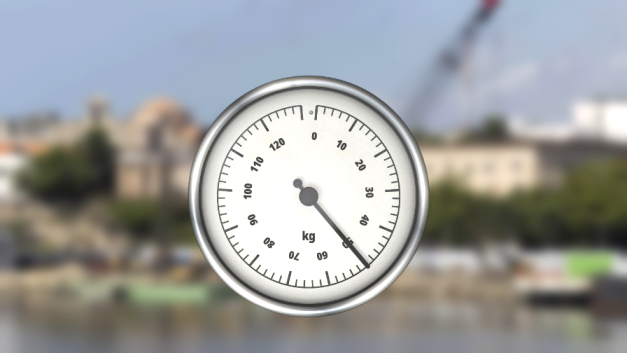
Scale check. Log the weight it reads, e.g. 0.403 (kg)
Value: 50 (kg)
